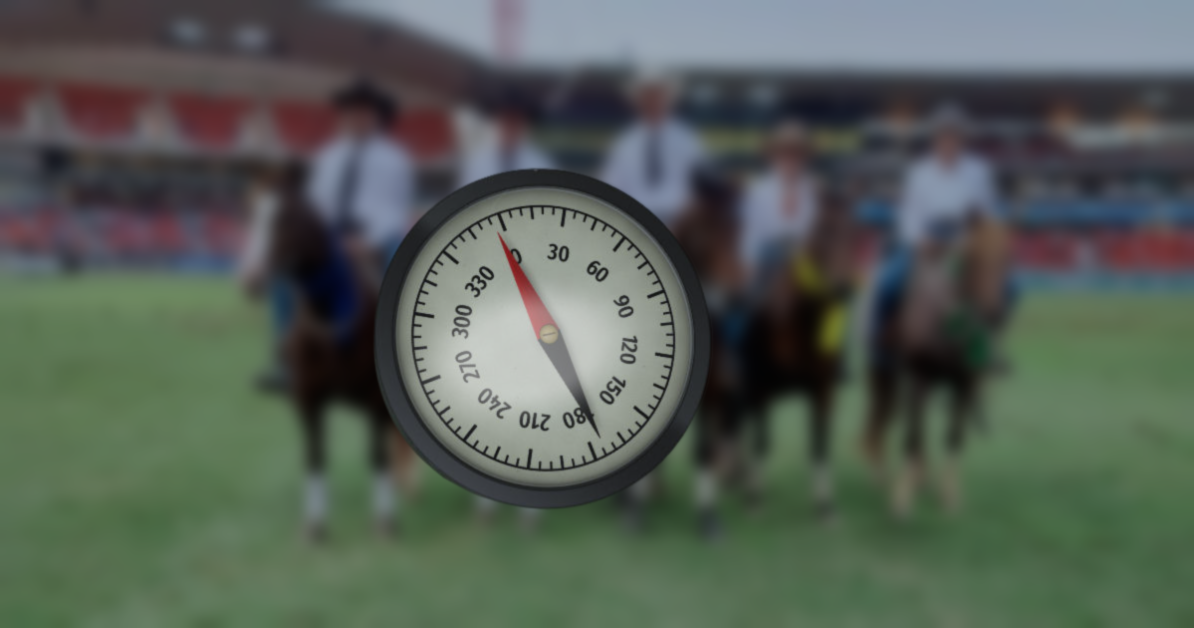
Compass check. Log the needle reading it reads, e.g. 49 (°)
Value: 355 (°)
